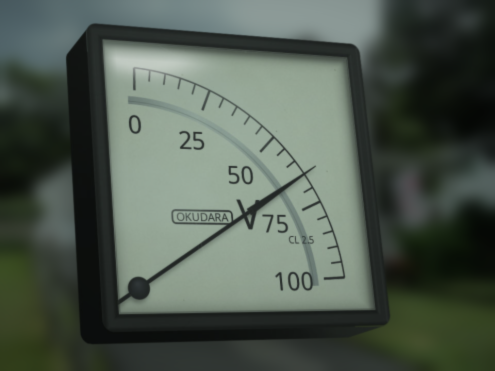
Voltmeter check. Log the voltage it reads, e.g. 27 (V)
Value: 65 (V)
